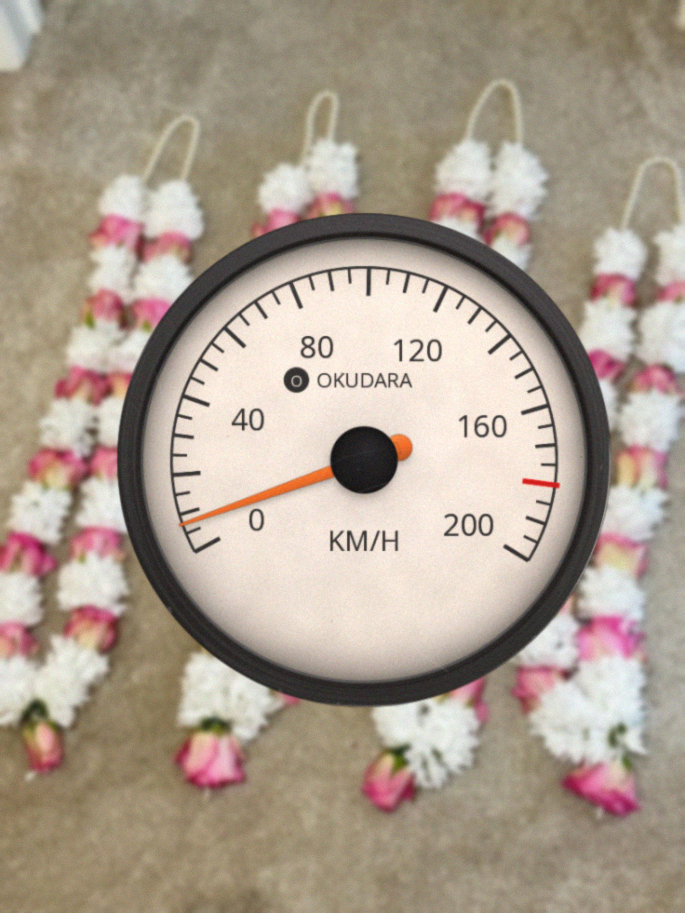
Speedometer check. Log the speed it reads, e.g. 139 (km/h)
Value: 7.5 (km/h)
